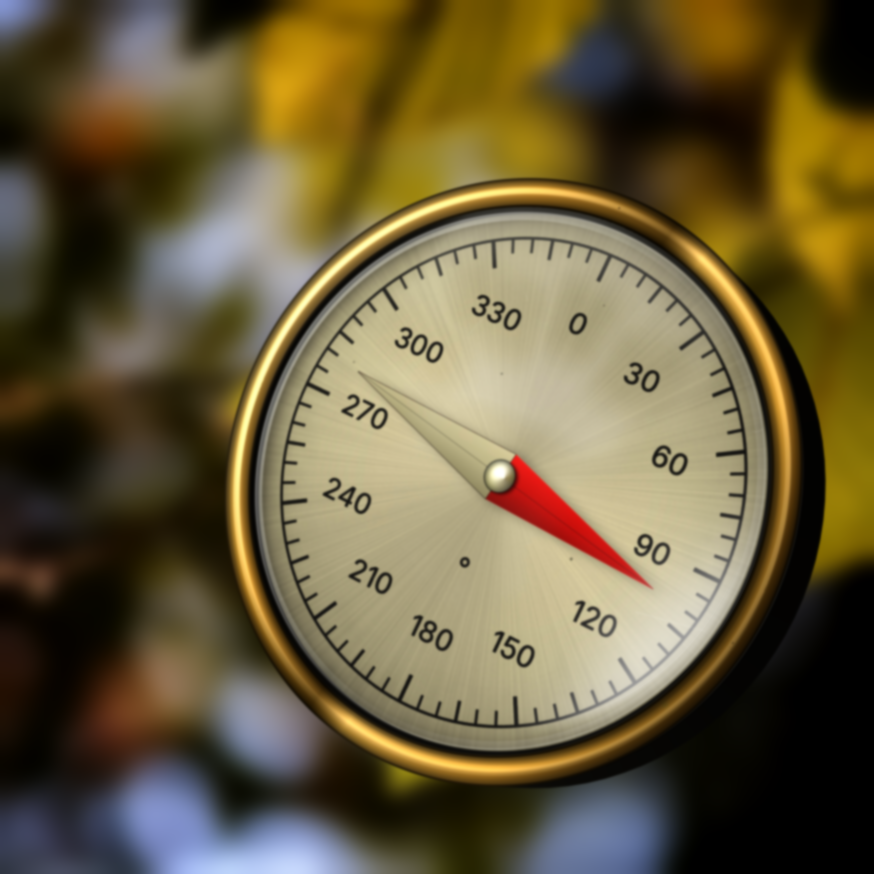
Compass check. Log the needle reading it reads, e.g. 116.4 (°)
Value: 100 (°)
